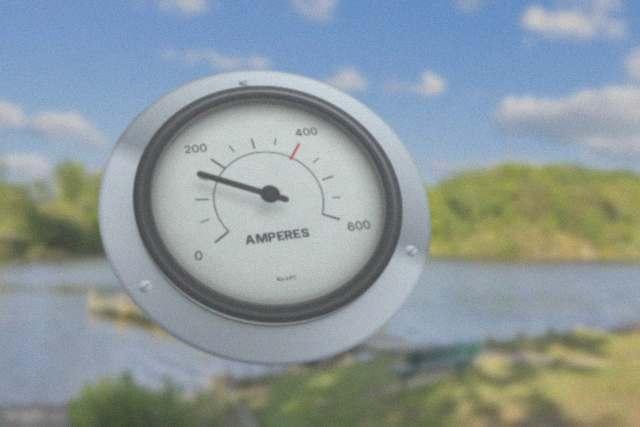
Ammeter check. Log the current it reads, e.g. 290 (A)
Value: 150 (A)
